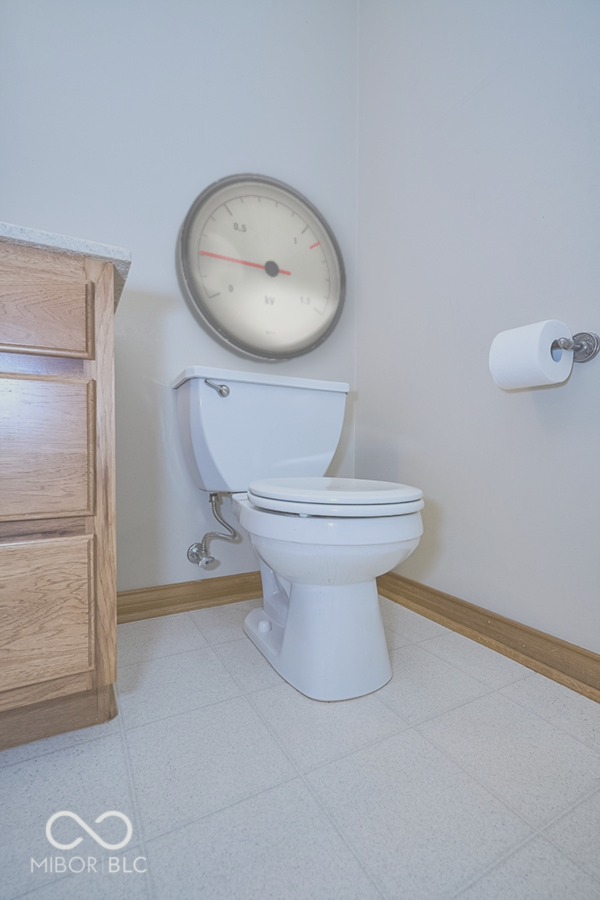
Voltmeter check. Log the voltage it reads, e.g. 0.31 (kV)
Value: 0.2 (kV)
